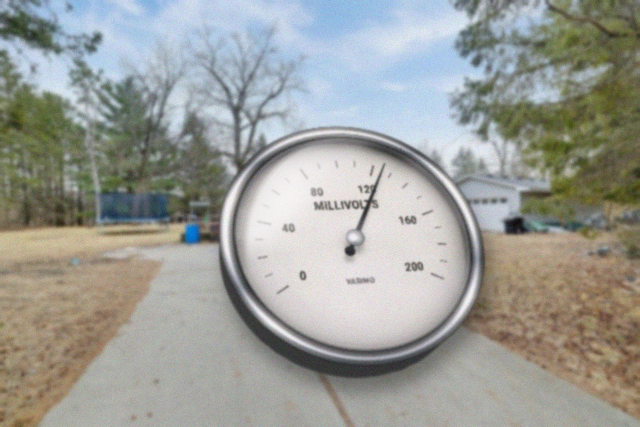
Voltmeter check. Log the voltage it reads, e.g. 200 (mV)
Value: 125 (mV)
